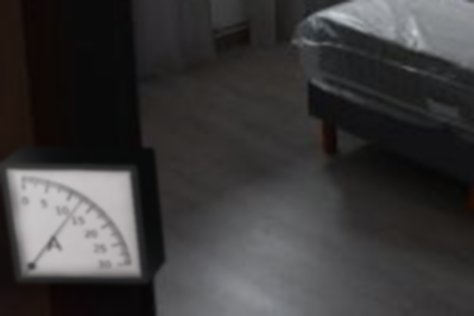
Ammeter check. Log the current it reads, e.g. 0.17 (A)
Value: 12.5 (A)
